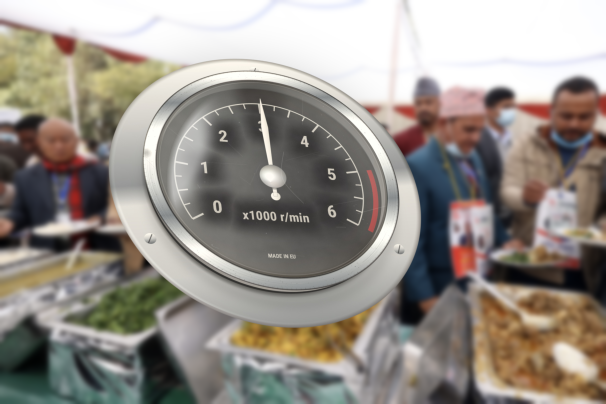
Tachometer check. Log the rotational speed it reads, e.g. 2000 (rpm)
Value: 3000 (rpm)
